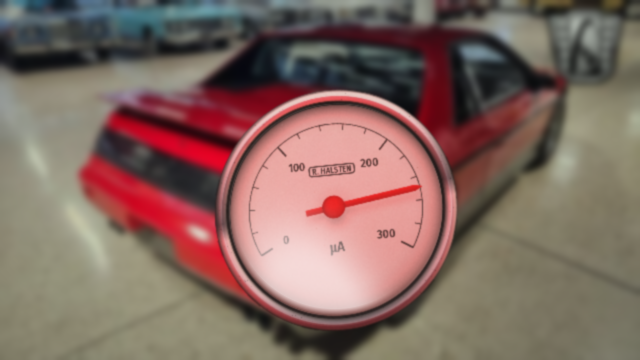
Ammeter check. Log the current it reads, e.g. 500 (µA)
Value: 250 (µA)
